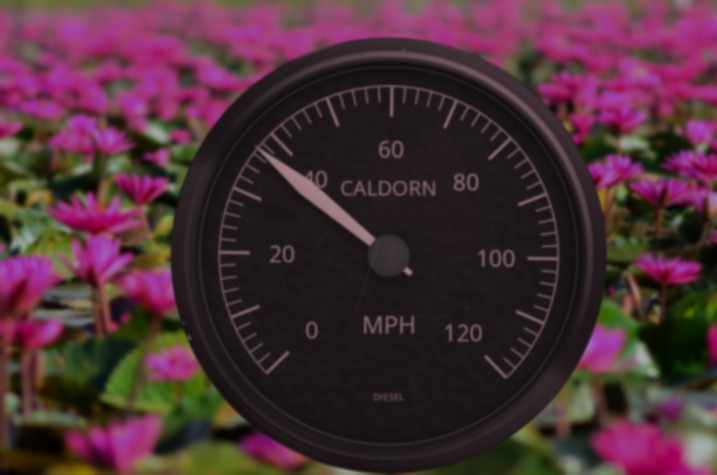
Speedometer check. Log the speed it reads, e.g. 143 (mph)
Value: 37 (mph)
